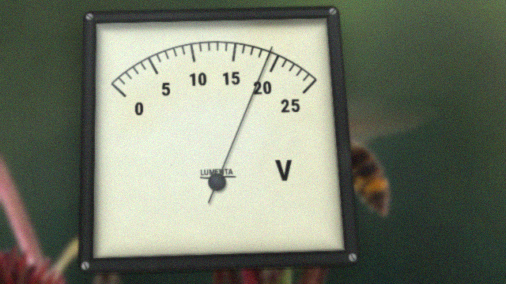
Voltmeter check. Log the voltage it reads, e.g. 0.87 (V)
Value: 19 (V)
